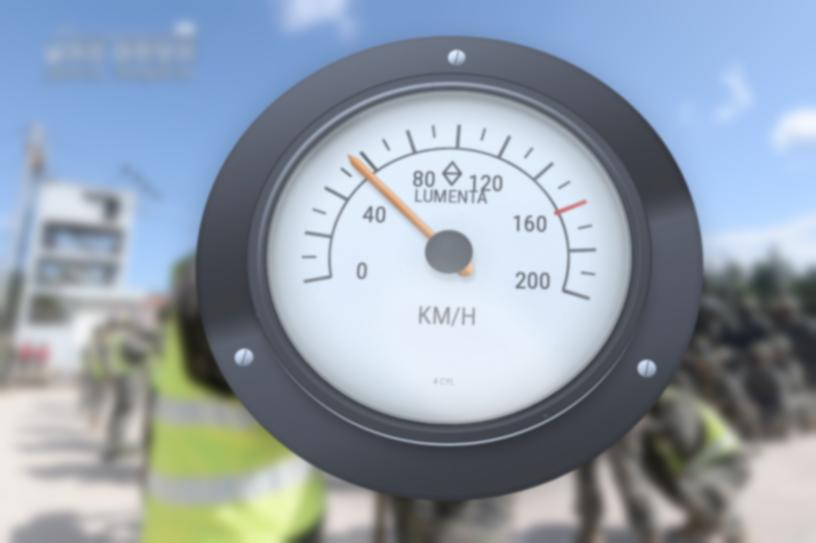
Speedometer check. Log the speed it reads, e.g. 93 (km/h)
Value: 55 (km/h)
